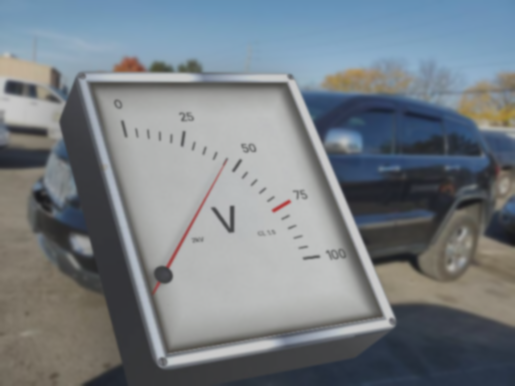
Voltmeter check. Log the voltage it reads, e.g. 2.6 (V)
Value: 45 (V)
